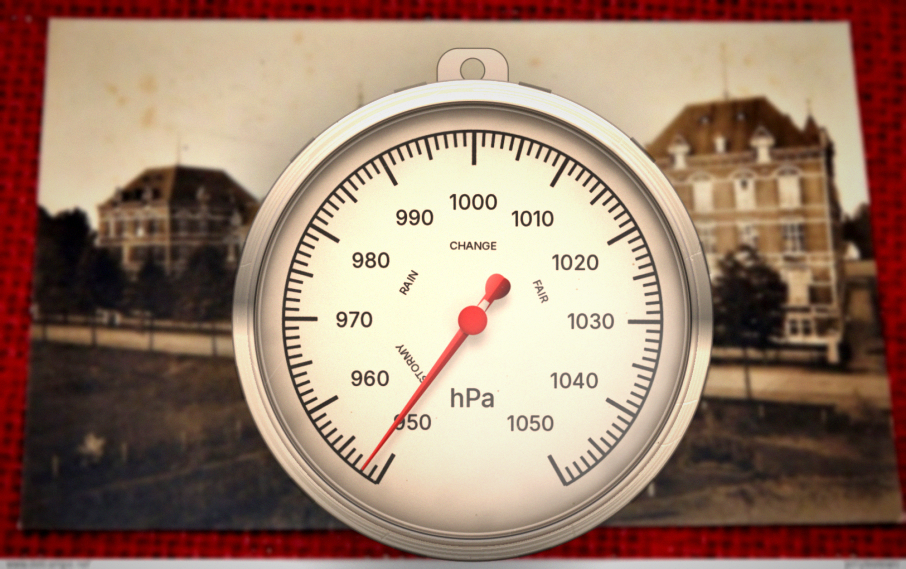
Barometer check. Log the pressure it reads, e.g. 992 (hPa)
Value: 952 (hPa)
